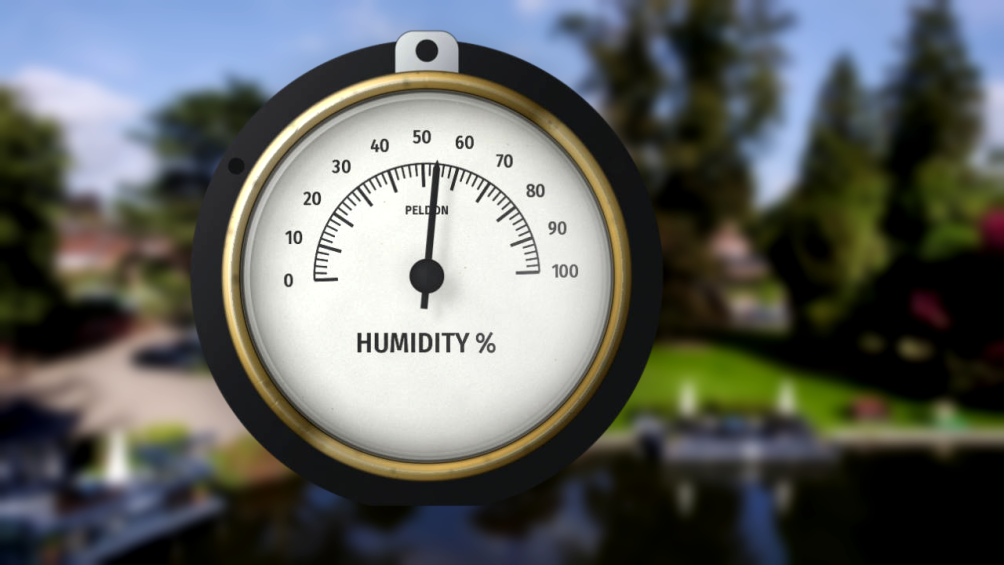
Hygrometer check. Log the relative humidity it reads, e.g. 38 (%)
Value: 54 (%)
